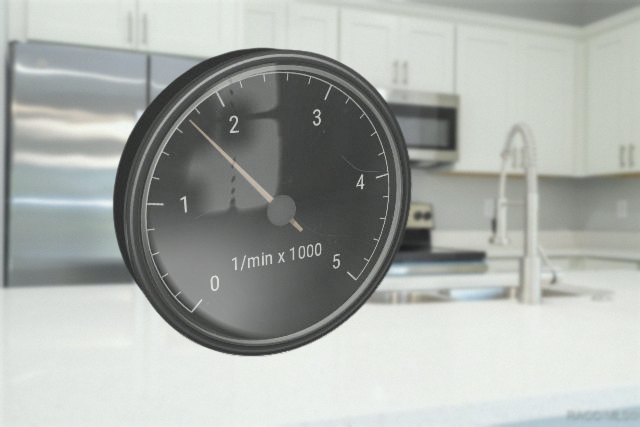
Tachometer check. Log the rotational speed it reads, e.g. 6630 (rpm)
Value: 1700 (rpm)
